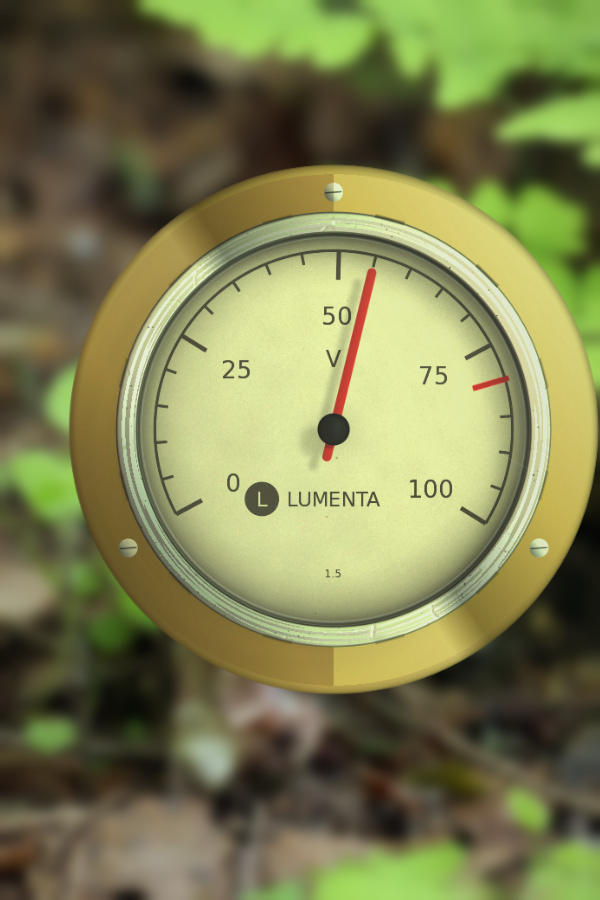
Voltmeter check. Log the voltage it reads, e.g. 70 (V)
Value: 55 (V)
